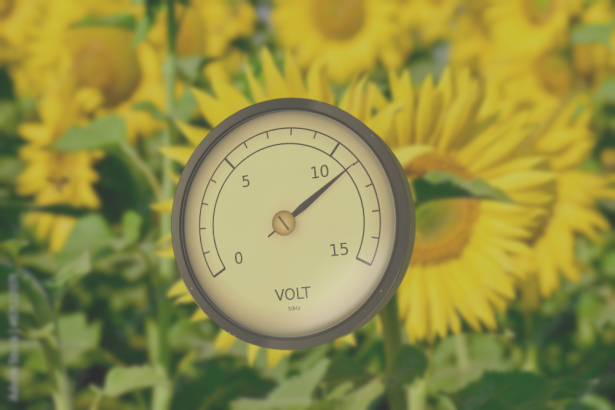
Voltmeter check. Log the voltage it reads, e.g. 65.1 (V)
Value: 11 (V)
